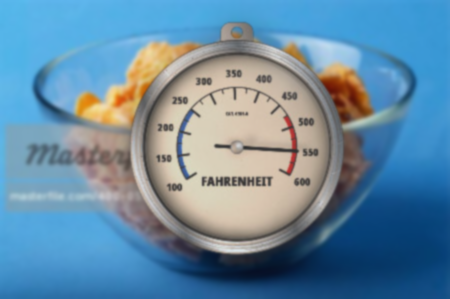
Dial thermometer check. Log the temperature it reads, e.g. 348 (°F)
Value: 550 (°F)
